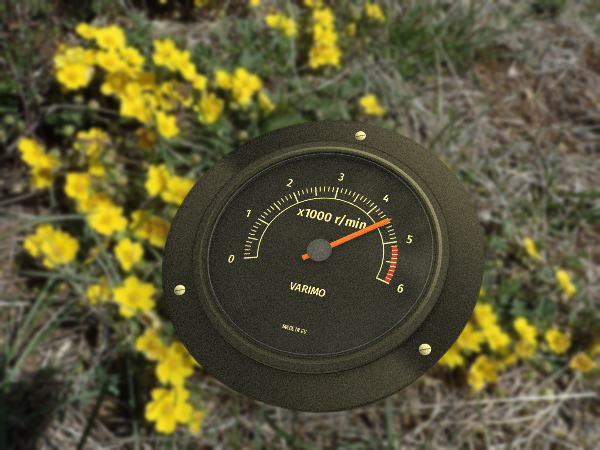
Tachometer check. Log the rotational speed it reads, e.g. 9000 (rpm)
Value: 4500 (rpm)
